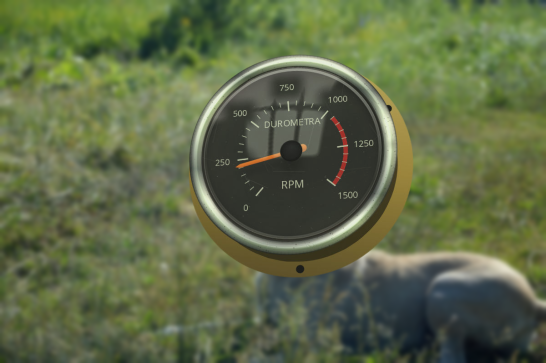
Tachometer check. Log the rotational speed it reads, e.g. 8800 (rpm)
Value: 200 (rpm)
